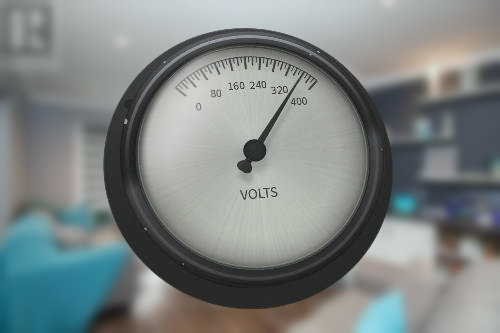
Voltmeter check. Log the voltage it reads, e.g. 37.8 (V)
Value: 360 (V)
